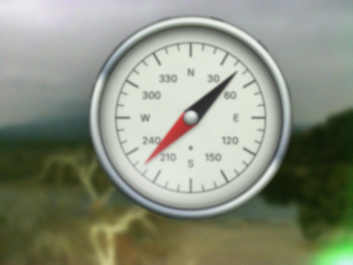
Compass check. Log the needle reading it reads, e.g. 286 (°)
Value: 225 (°)
